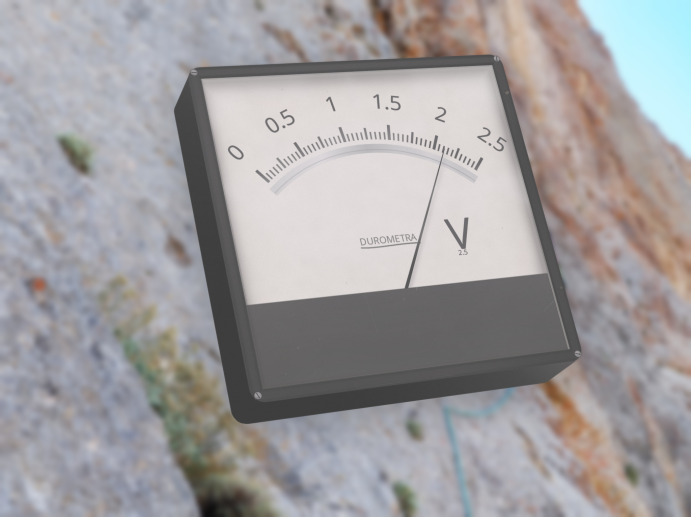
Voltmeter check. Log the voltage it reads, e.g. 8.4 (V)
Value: 2.1 (V)
